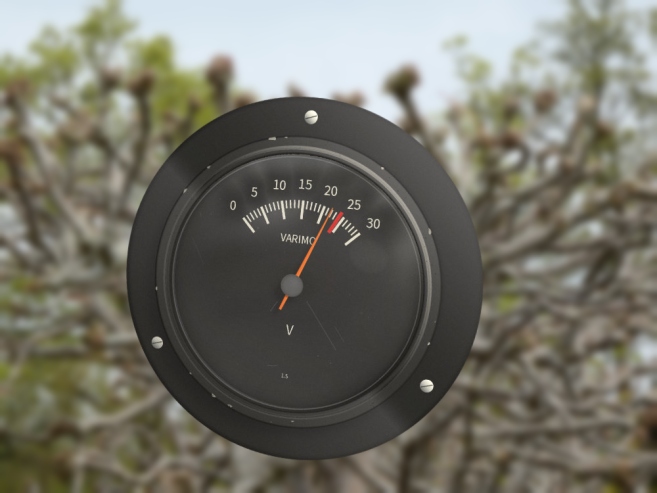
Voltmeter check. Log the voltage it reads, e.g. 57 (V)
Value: 22 (V)
